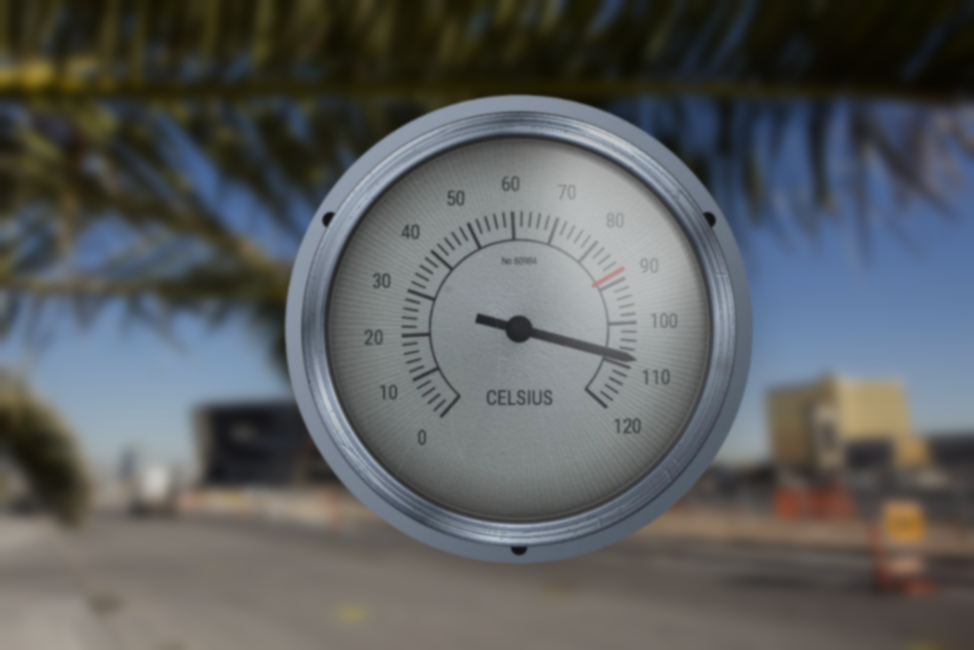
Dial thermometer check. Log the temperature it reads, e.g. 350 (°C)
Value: 108 (°C)
